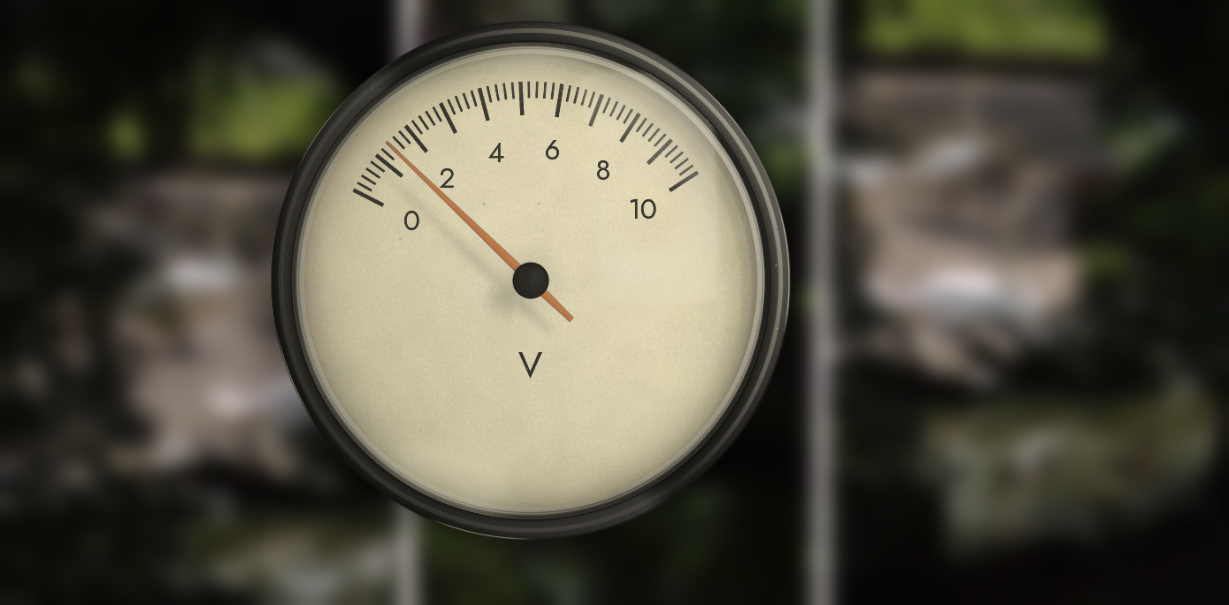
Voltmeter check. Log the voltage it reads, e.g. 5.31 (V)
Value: 1.4 (V)
